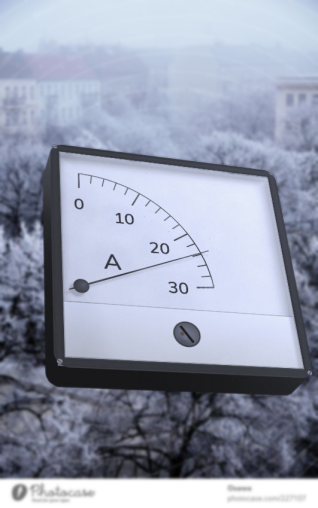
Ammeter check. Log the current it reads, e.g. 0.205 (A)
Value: 24 (A)
